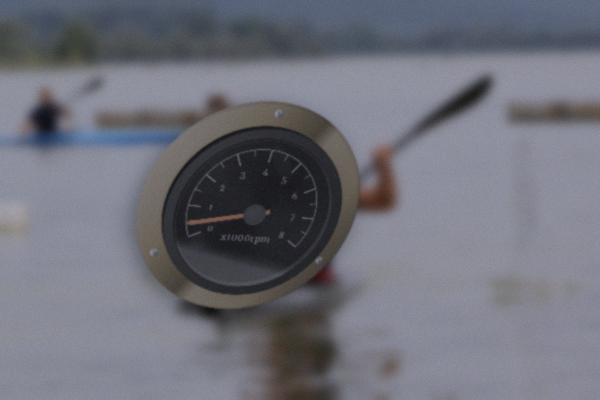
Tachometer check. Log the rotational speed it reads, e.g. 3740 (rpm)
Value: 500 (rpm)
